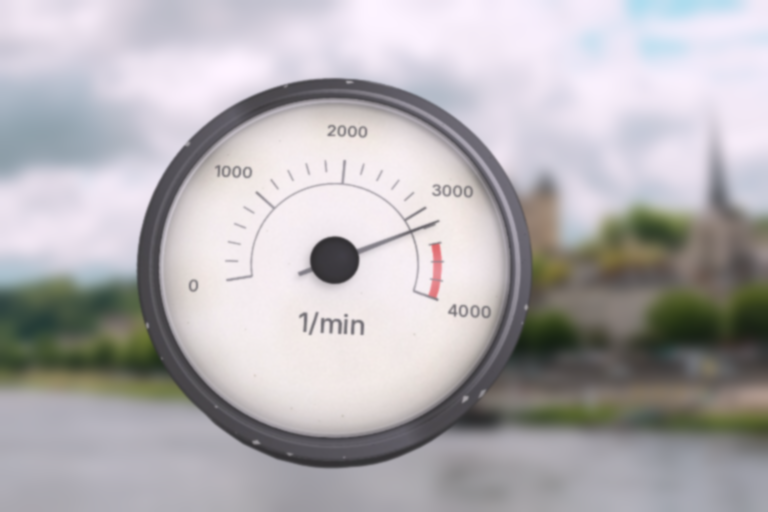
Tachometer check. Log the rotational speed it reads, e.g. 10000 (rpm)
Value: 3200 (rpm)
